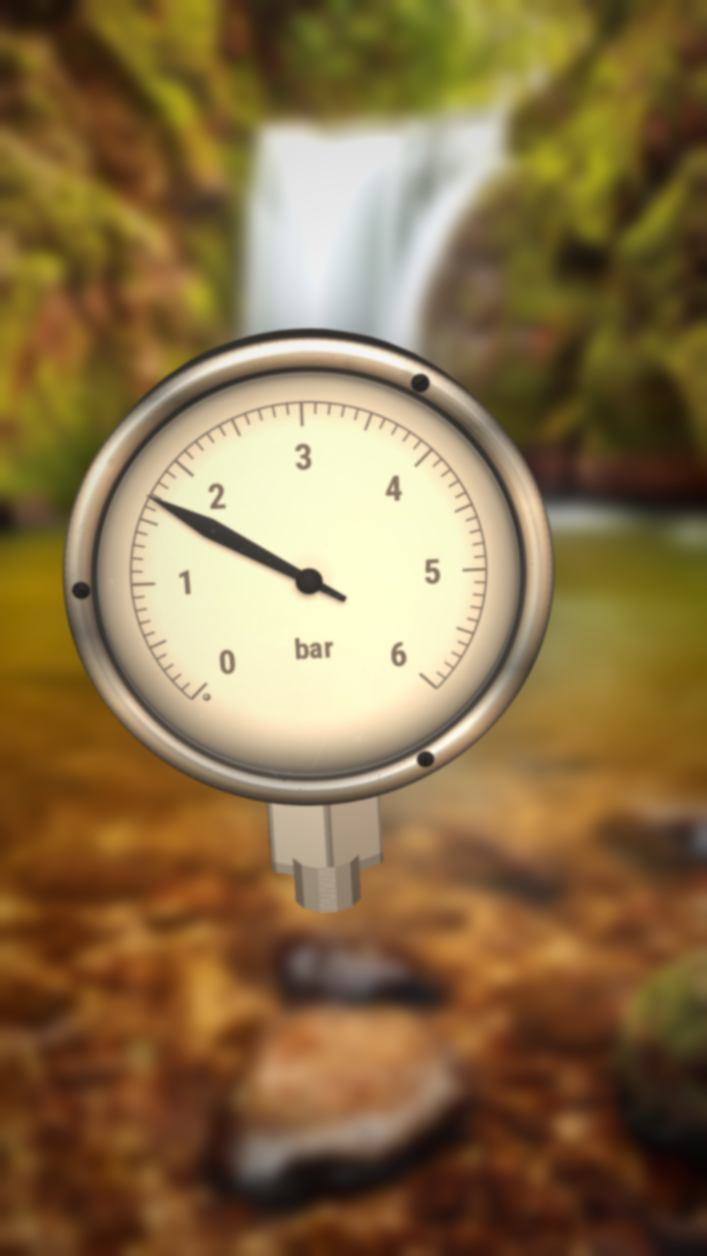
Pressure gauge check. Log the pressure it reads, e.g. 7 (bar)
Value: 1.7 (bar)
